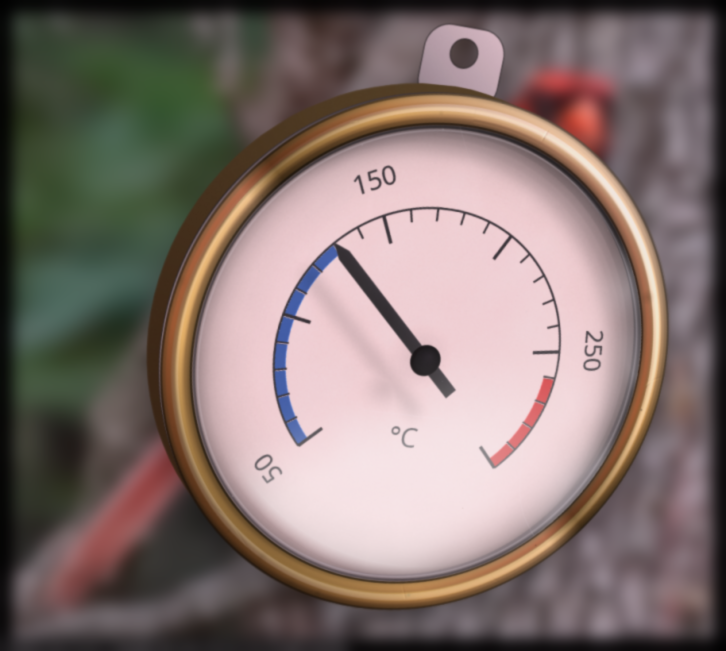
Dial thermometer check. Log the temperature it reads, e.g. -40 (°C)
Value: 130 (°C)
